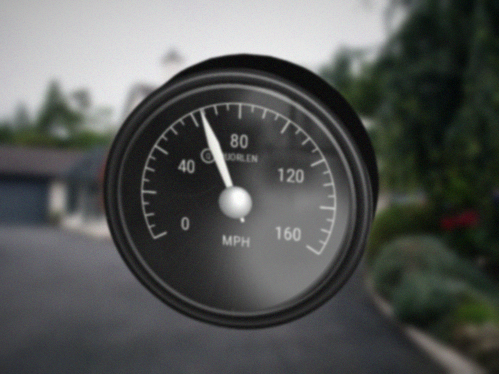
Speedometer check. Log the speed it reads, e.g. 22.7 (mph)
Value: 65 (mph)
